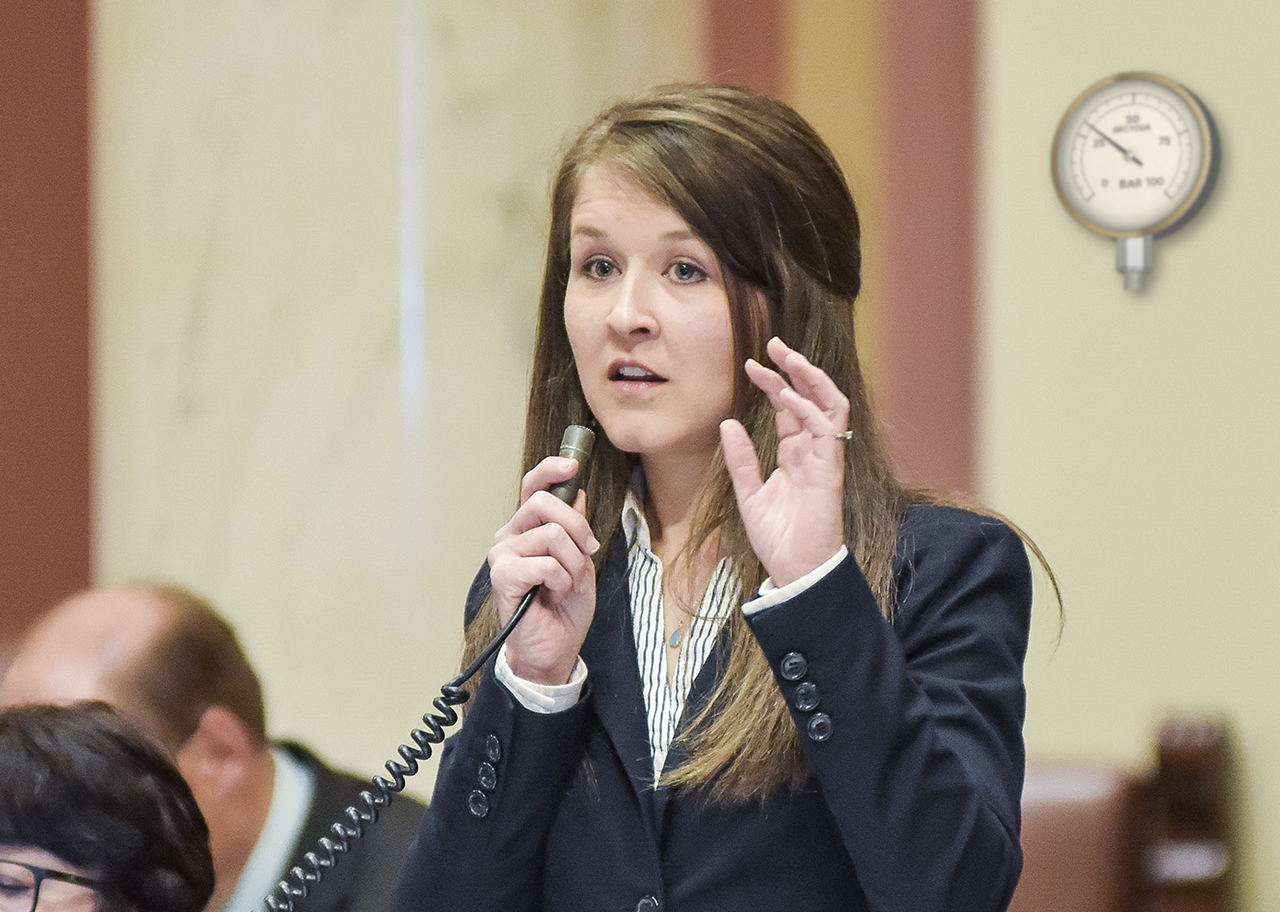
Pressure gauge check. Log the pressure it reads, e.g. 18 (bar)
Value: 30 (bar)
